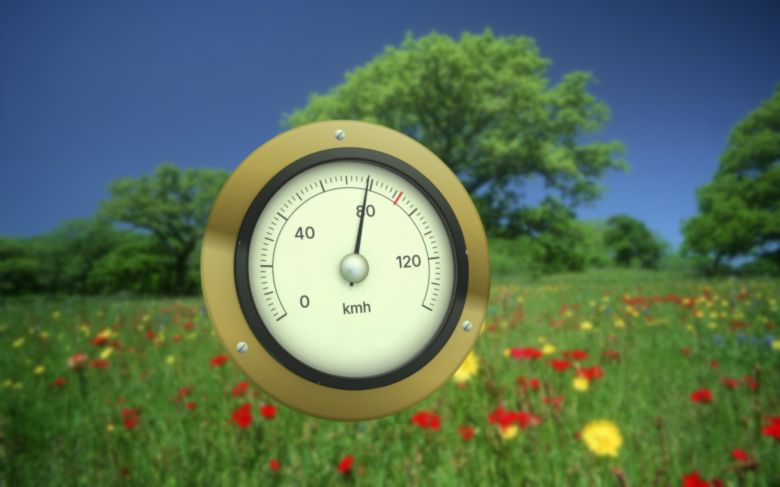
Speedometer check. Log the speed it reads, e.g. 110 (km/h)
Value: 78 (km/h)
